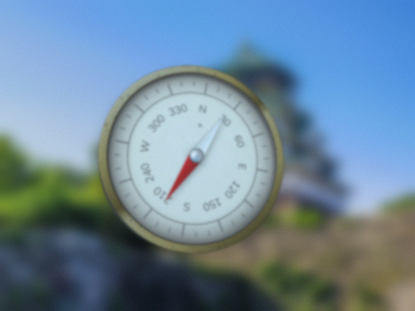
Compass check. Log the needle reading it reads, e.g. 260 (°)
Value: 205 (°)
